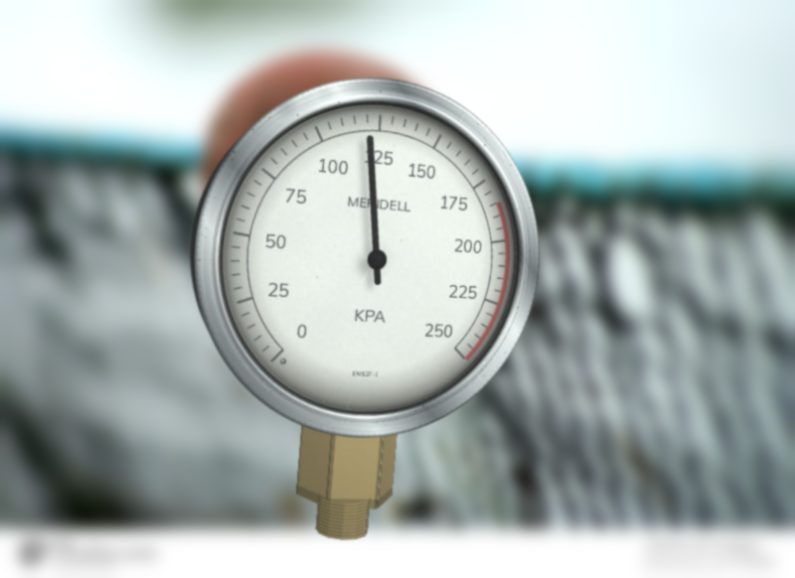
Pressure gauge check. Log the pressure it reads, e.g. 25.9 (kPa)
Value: 120 (kPa)
